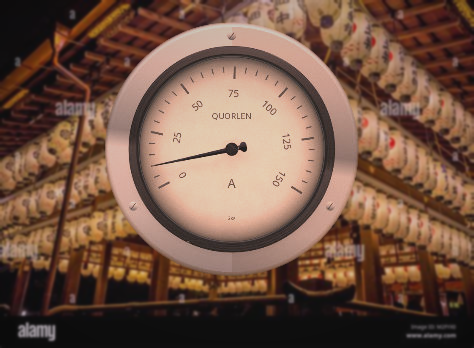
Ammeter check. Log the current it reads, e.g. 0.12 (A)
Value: 10 (A)
